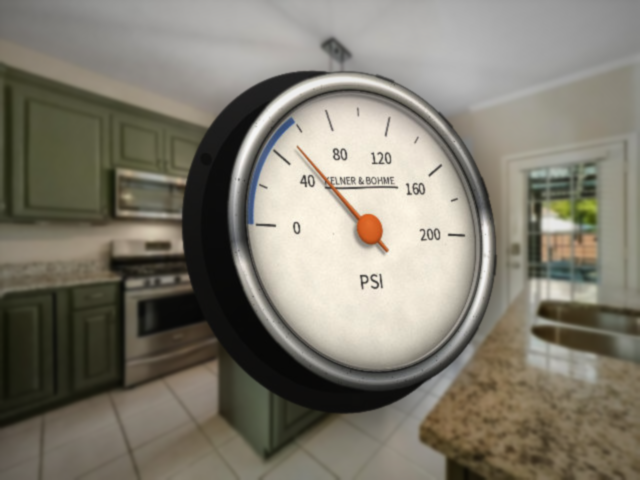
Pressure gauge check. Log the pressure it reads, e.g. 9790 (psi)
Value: 50 (psi)
